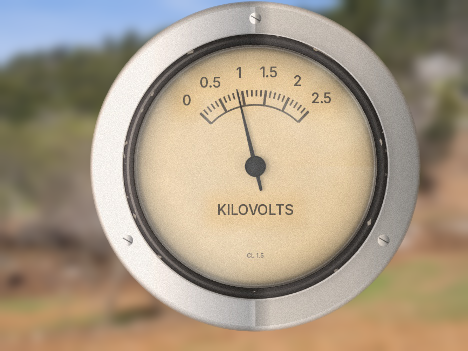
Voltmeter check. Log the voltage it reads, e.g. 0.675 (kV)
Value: 0.9 (kV)
